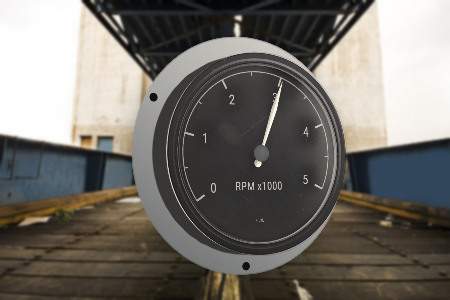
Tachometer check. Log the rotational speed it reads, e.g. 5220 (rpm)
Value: 3000 (rpm)
